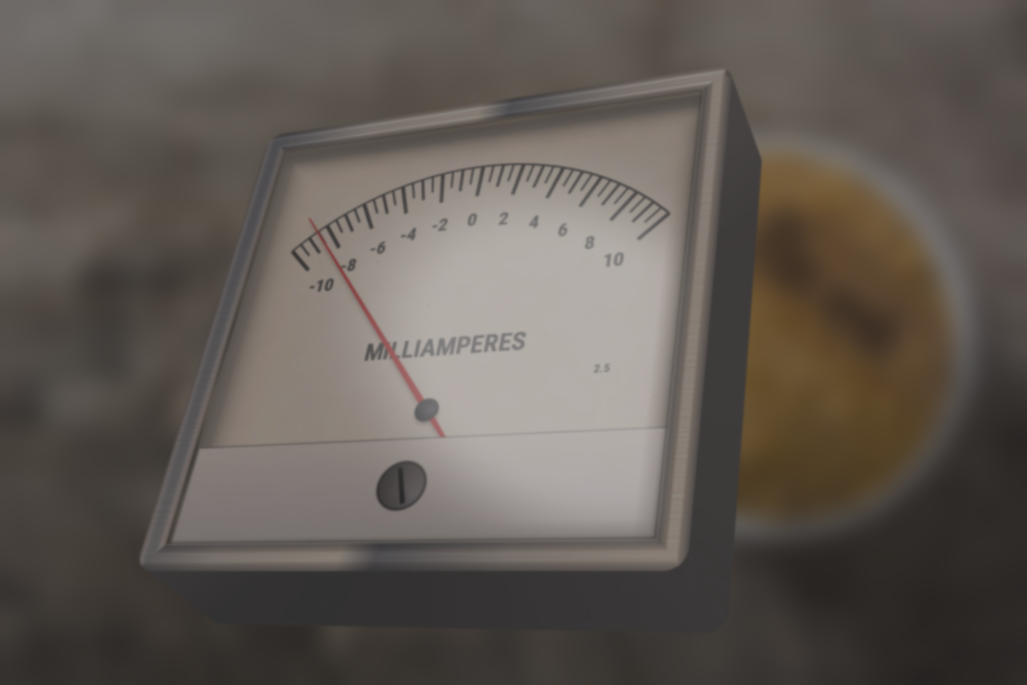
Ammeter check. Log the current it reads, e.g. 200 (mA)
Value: -8.5 (mA)
